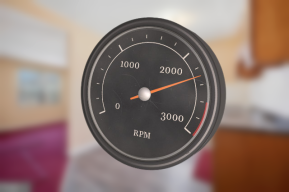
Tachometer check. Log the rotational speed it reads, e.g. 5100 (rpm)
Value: 2300 (rpm)
